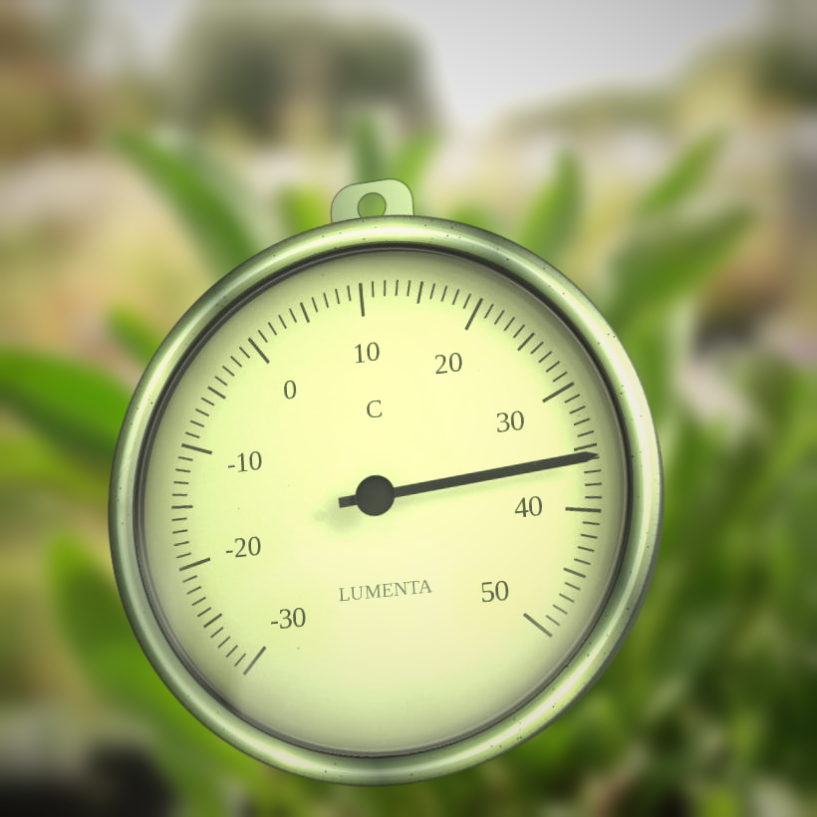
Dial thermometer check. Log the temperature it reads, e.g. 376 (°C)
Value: 36 (°C)
